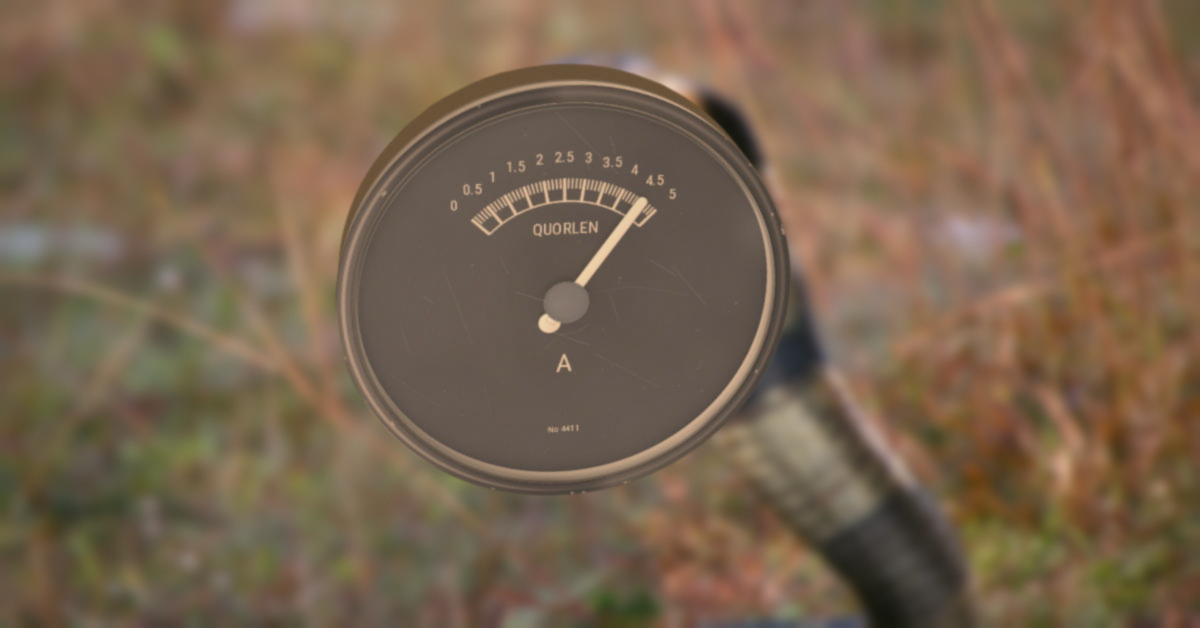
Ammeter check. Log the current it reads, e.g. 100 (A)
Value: 4.5 (A)
